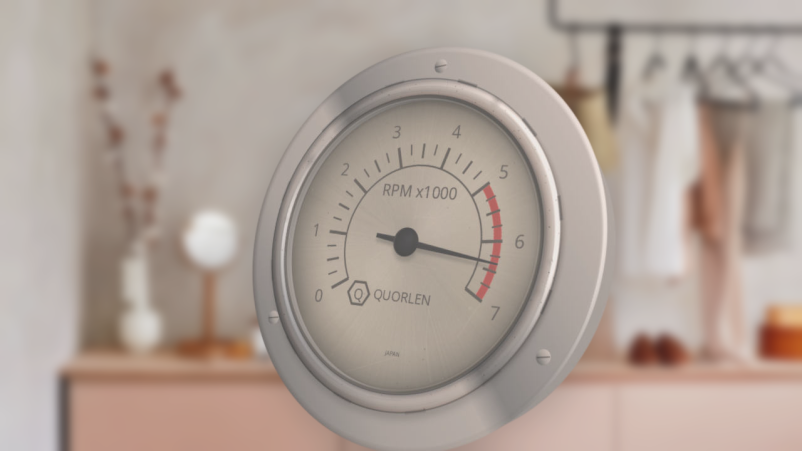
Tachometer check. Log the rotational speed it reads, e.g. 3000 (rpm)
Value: 6375 (rpm)
